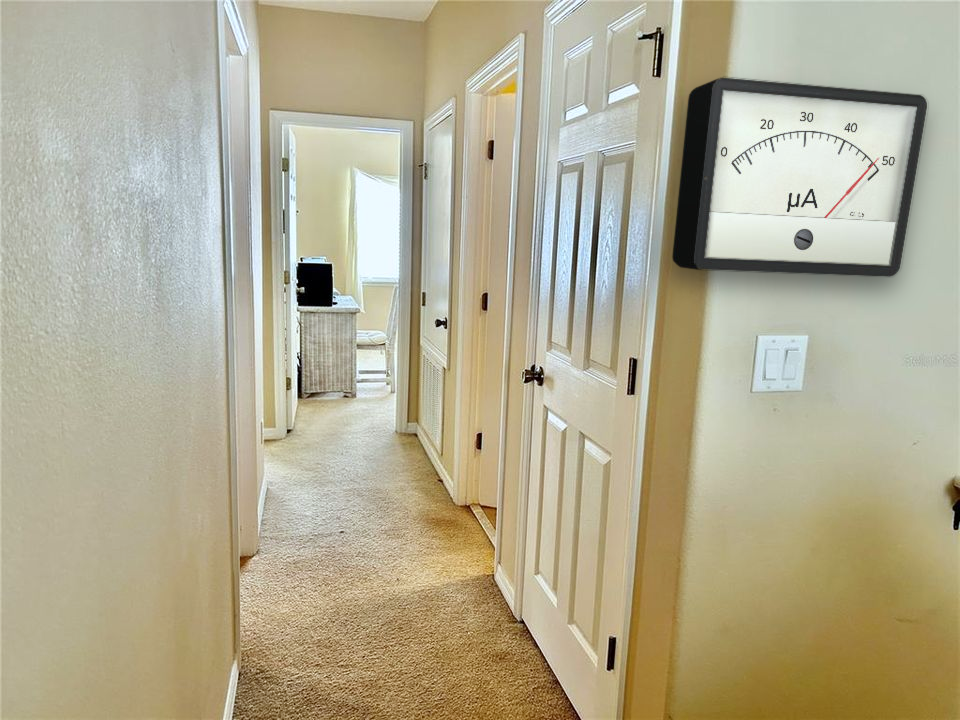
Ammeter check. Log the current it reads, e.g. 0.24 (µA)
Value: 48 (µA)
